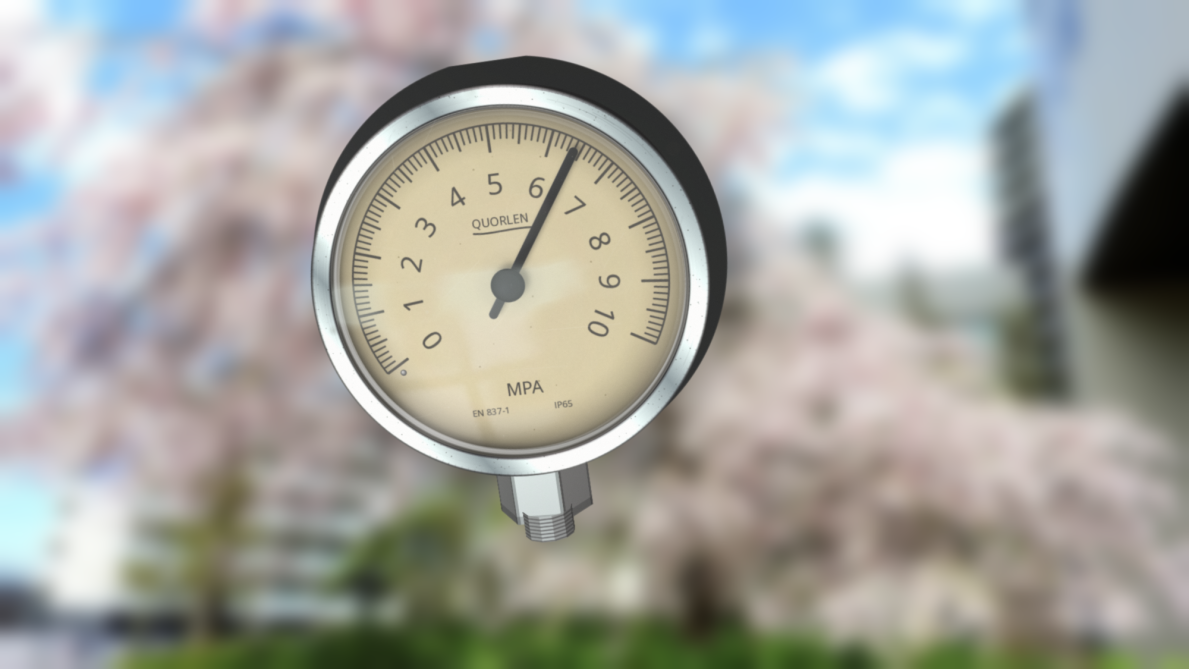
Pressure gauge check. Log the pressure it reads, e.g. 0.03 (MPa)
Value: 6.4 (MPa)
